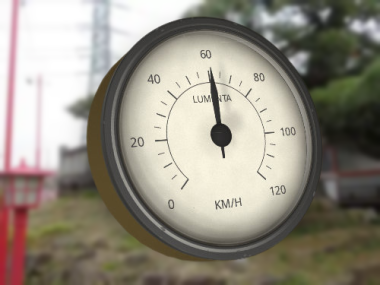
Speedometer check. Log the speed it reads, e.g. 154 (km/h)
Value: 60 (km/h)
